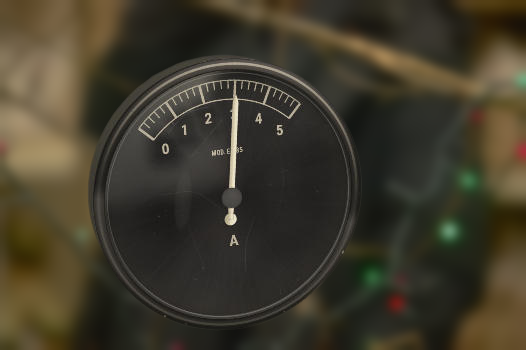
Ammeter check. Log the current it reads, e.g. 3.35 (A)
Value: 3 (A)
